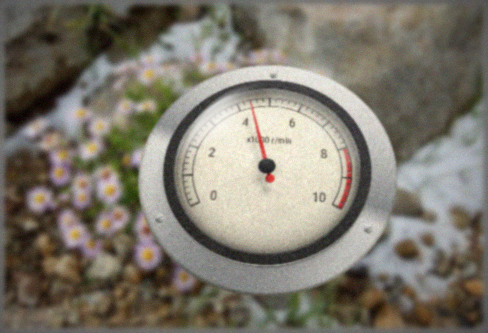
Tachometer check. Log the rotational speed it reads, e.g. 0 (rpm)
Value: 4400 (rpm)
